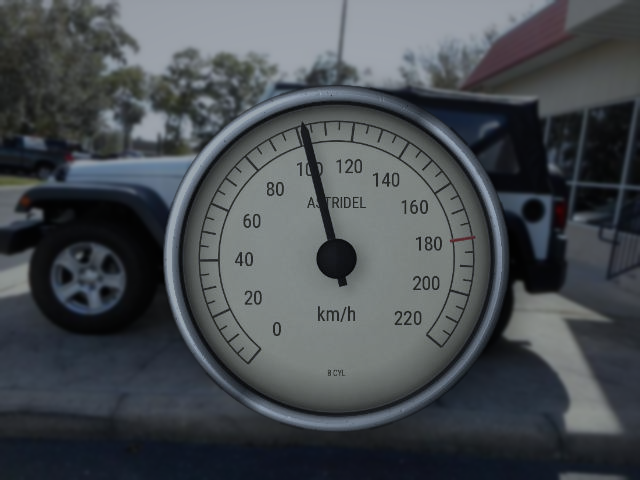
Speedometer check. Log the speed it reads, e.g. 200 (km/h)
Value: 102.5 (km/h)
